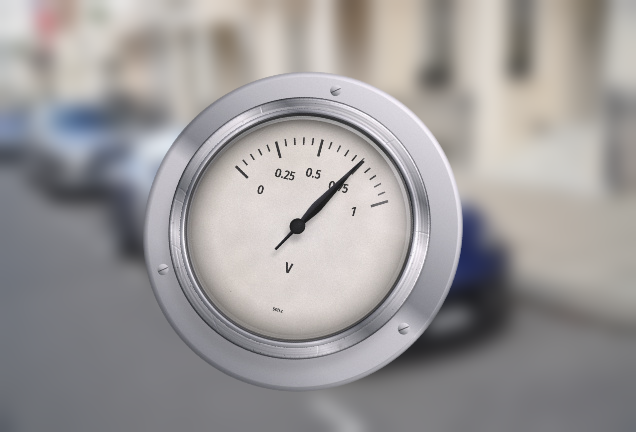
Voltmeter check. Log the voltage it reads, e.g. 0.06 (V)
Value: 0.75 (V)
